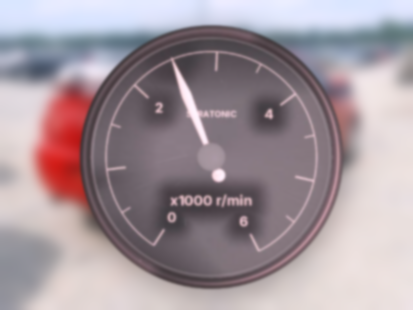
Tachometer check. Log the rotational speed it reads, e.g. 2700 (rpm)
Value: 2500 (rpm)
